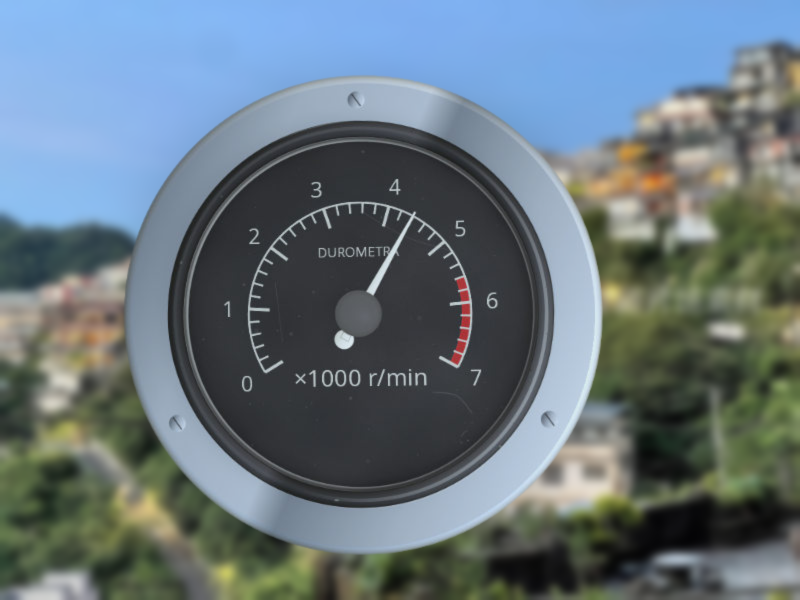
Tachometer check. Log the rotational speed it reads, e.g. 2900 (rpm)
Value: 4400 (rpm)
